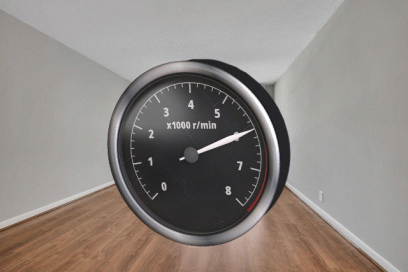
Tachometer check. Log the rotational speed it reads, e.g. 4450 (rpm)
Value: 6000 (rpm)
